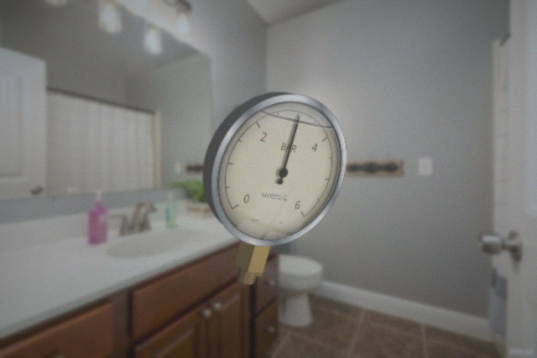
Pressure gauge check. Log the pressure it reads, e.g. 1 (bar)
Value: 3 (bar)
